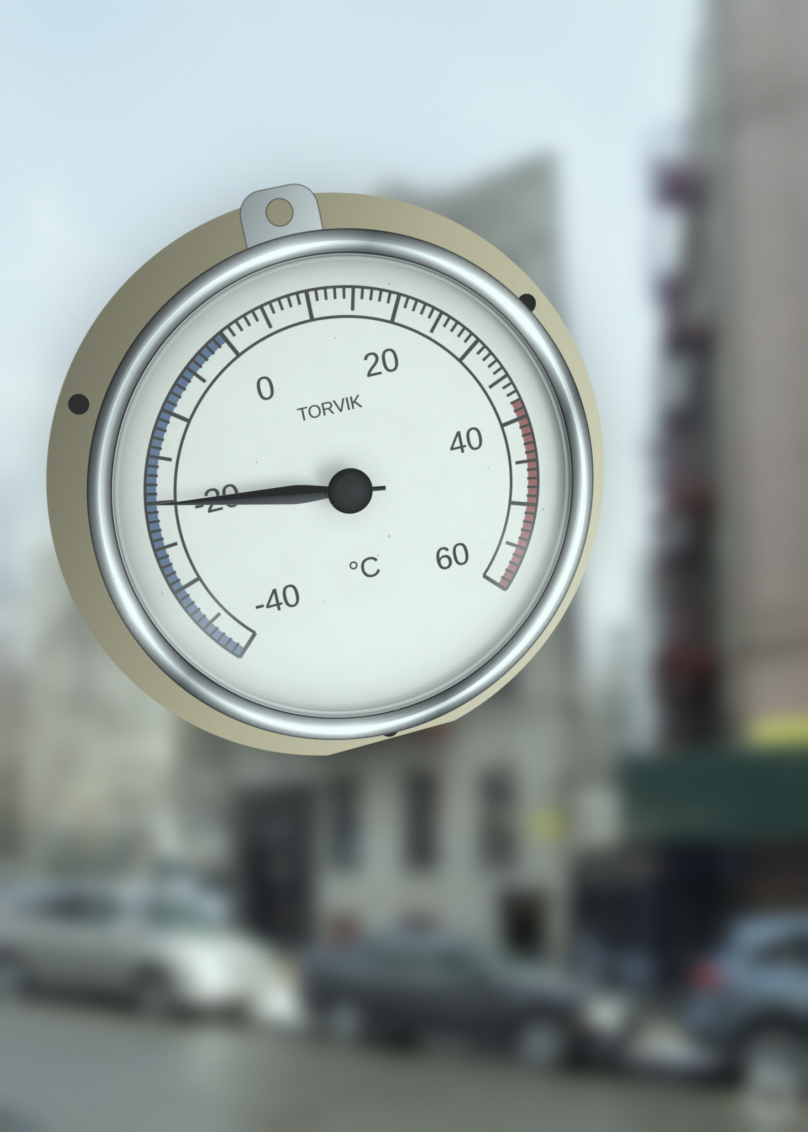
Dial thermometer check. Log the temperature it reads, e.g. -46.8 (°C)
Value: -20 (°C)
